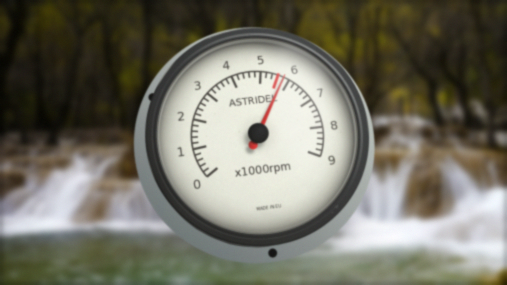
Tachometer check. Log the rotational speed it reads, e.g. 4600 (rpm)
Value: 5800 (rpm)
